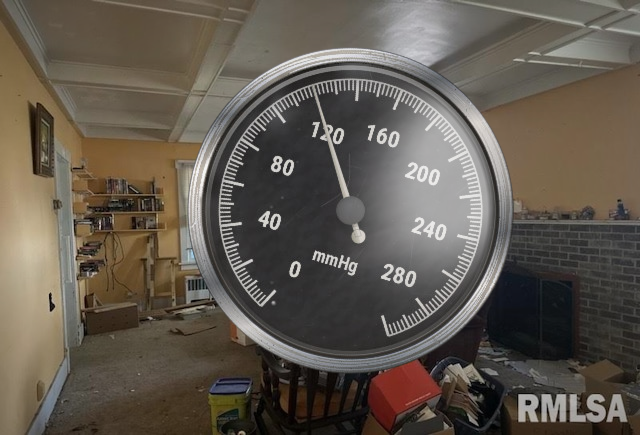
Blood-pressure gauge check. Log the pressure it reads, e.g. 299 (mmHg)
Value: 120 (mmHg)
